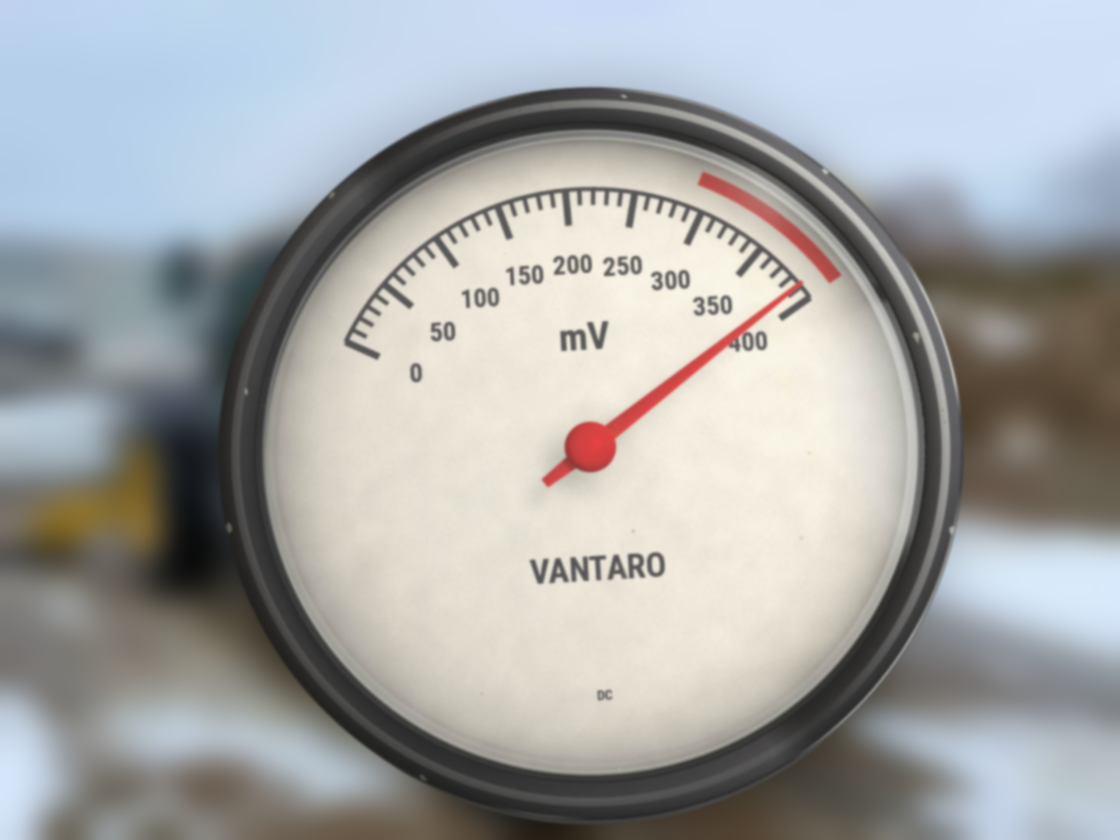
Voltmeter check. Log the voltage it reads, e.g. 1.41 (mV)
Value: 390 (mV)
